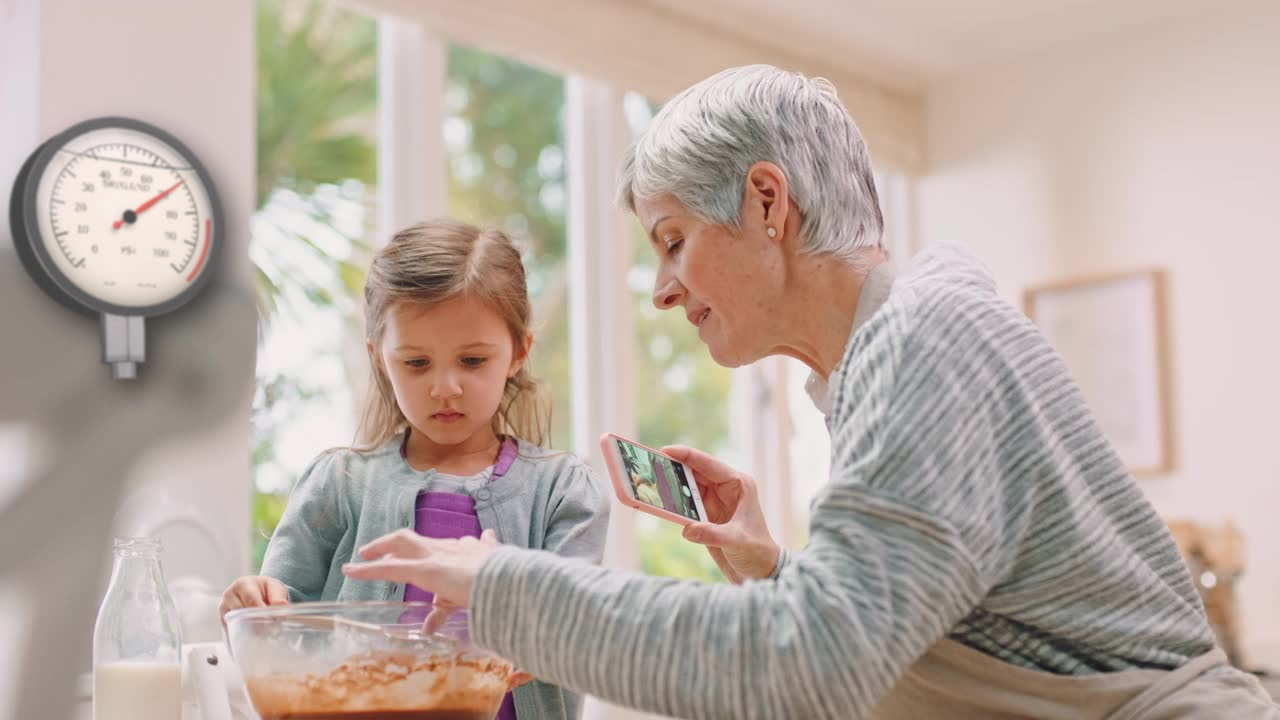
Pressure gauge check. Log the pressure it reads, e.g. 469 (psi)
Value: 70 (psi)
